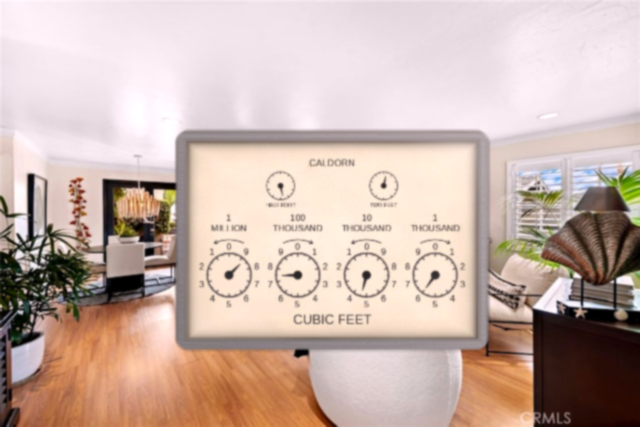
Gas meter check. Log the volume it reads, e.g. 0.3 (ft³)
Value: 874600 (ft³)
